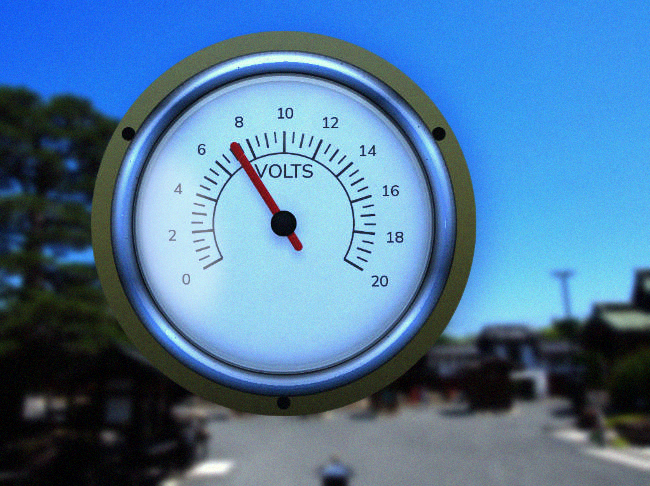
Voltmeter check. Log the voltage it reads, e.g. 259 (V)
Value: 7.25 (V)
